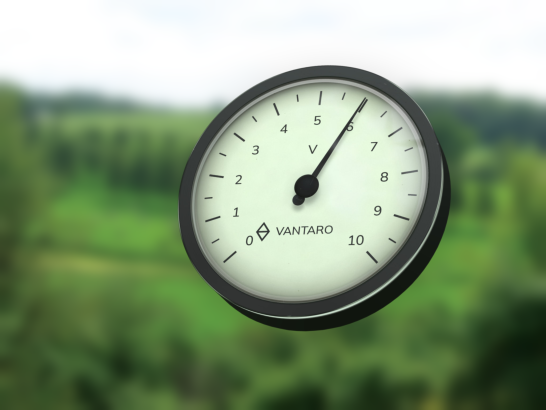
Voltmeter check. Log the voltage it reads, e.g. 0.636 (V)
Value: 6 (V)
